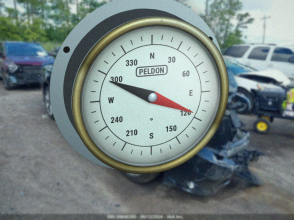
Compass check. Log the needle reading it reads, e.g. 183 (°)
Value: 115 (°)
